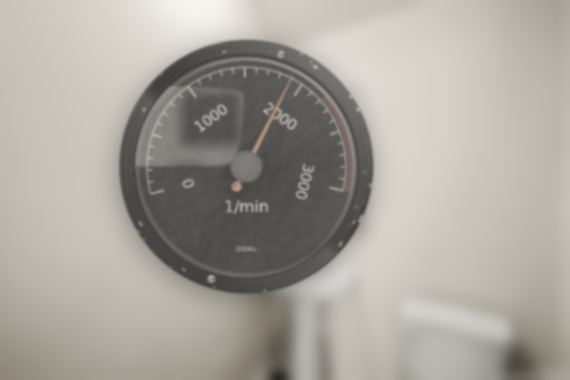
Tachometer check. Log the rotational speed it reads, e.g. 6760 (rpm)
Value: 1900 (rpm)
